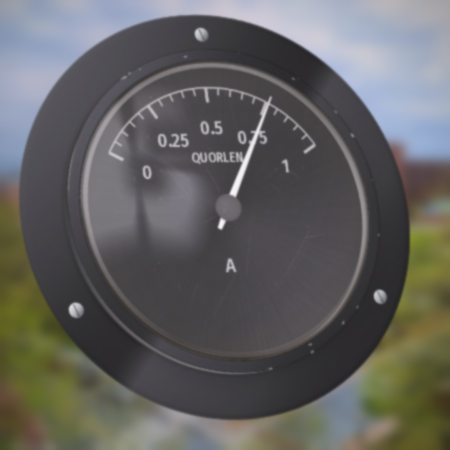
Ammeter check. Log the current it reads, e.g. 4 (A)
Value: 0.75 (A)
